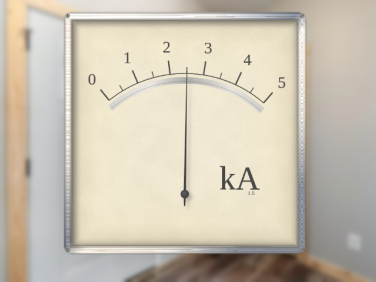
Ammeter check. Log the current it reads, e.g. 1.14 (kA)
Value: 2.5 (kA)
